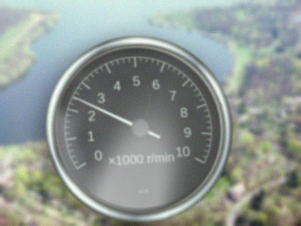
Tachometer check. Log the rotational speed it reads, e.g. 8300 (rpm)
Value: 2400 (rpm)
